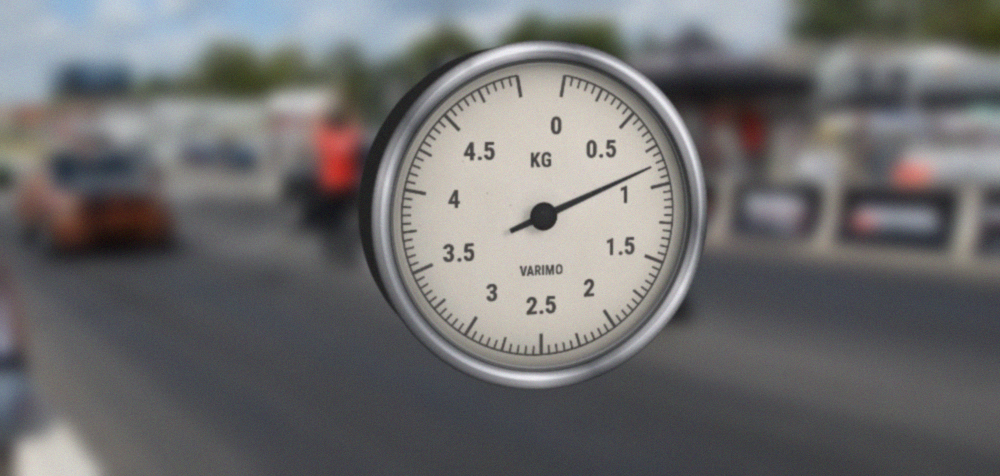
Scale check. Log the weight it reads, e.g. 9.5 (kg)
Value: 0.85 (kg)
